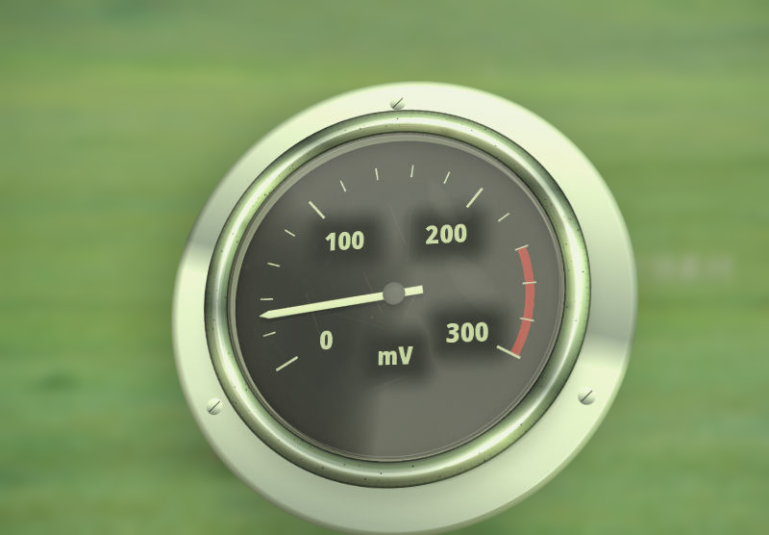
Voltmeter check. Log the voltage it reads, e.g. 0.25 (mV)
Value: 30 (mV)
